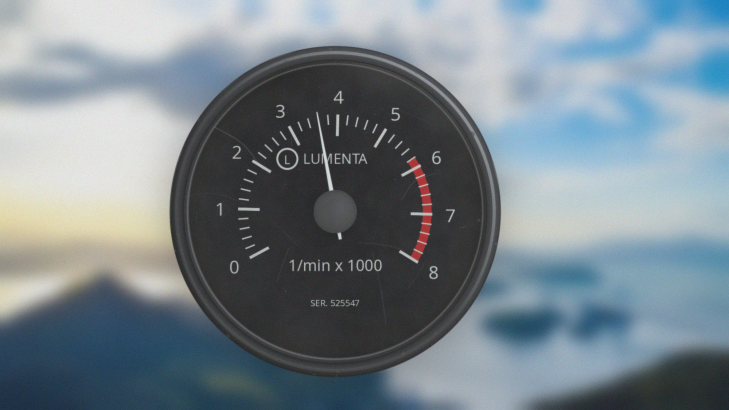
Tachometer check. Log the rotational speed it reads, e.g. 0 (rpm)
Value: 3600 (rpm)
